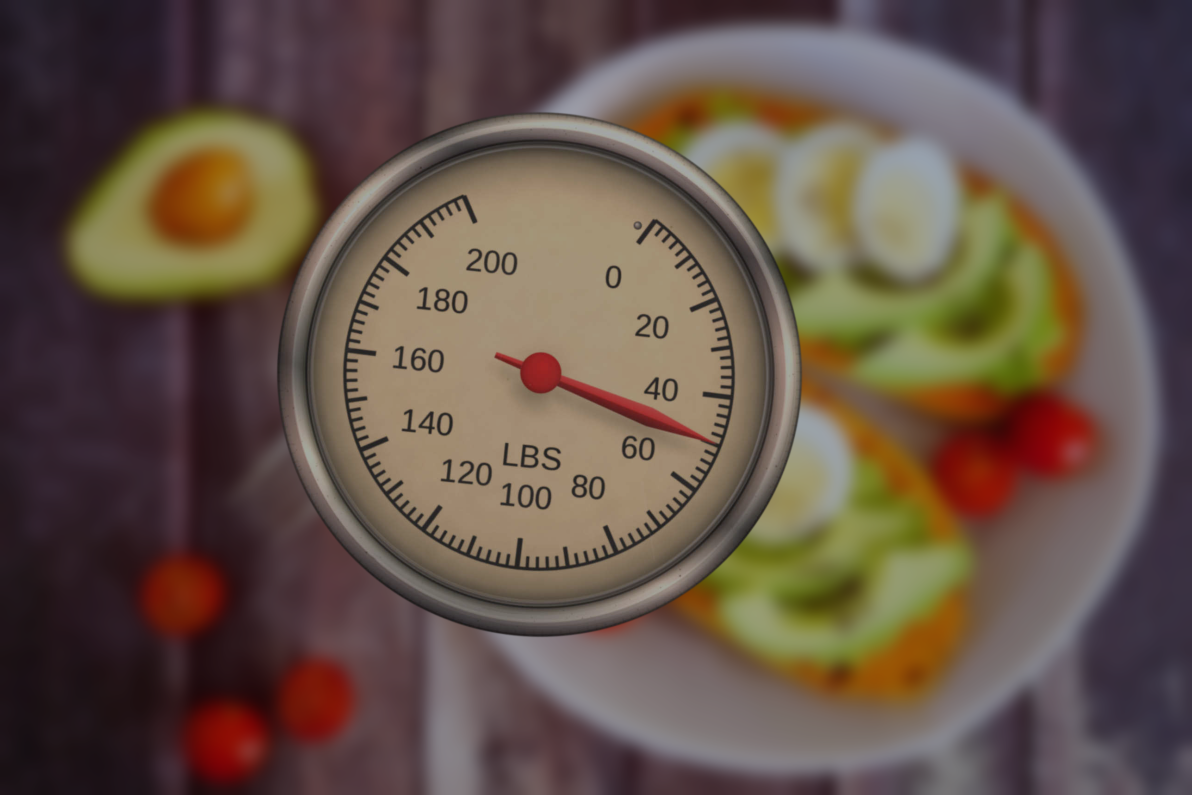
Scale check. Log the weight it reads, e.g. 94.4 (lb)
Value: 50 (lb)
